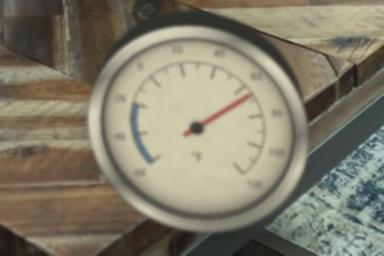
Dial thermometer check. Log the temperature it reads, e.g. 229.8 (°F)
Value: 65 (°F)
